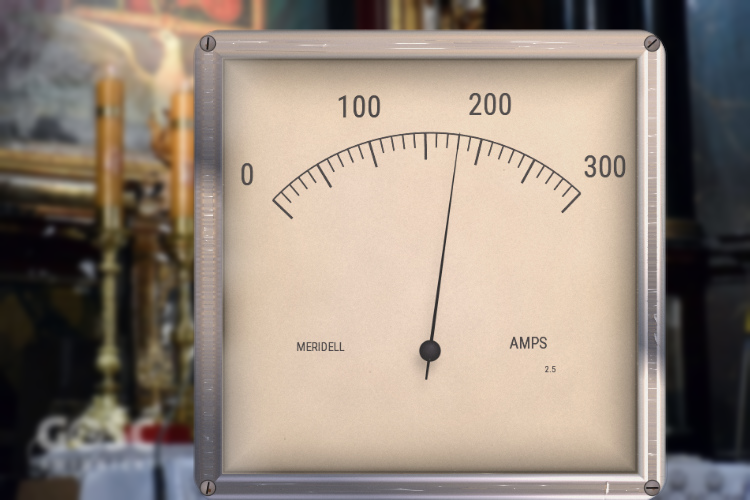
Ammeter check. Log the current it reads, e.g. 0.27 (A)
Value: 180 (A)
